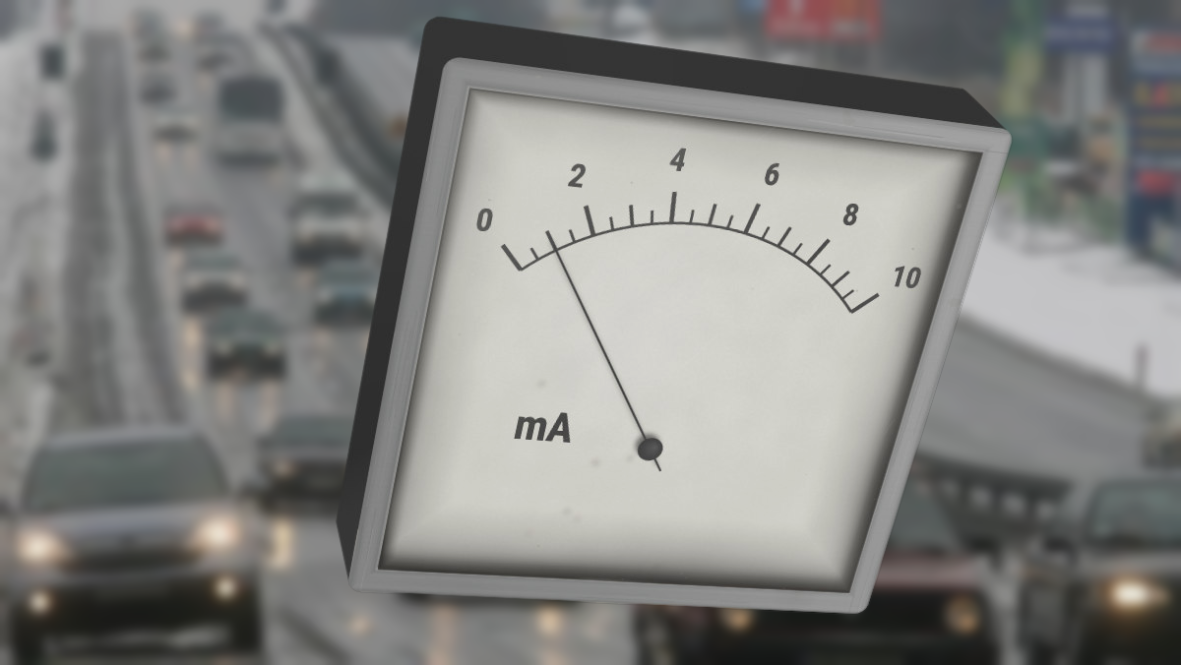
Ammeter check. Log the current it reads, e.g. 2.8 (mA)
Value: 1 (mA)
